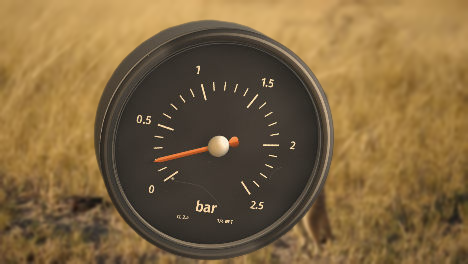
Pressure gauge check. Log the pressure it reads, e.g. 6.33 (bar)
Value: 0.2 (bar)
